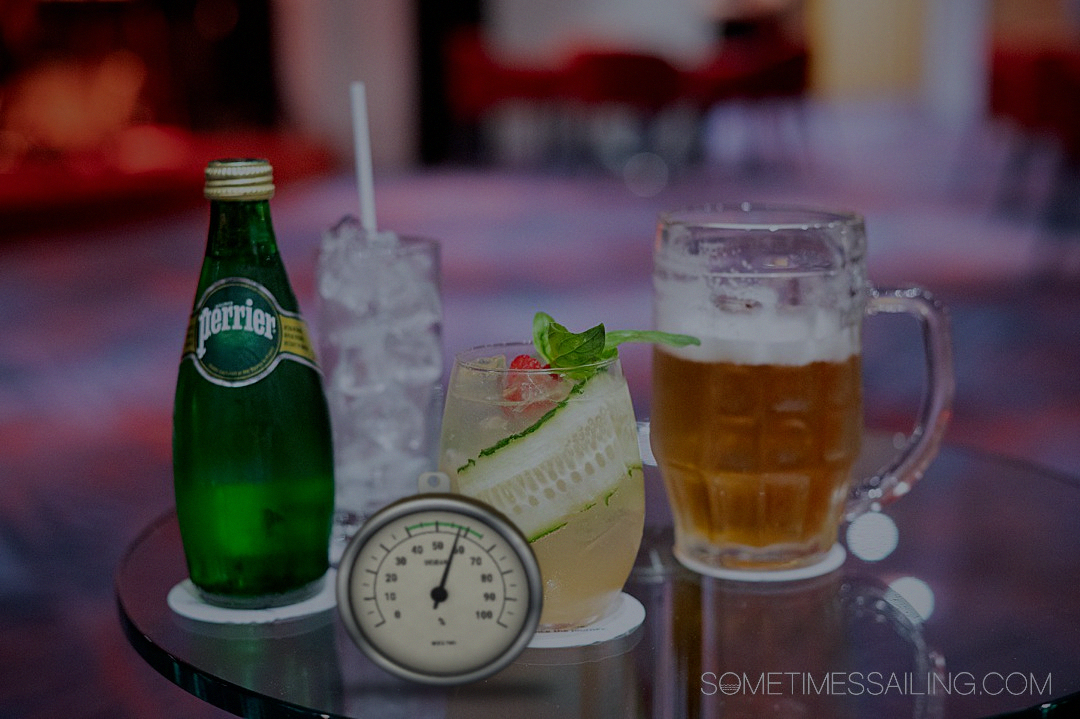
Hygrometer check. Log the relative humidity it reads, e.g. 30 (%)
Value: 57.5 (%)
